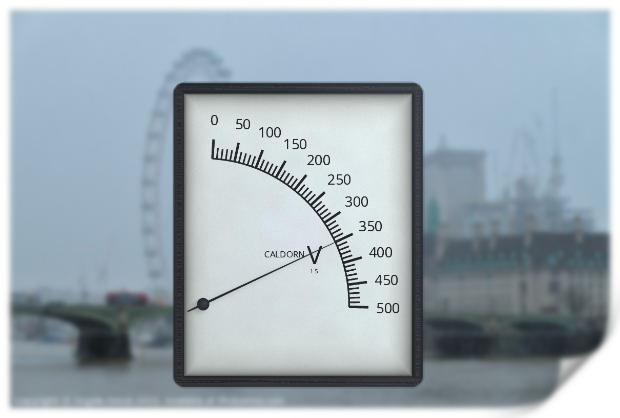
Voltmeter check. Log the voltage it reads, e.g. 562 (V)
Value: 350 (V)
